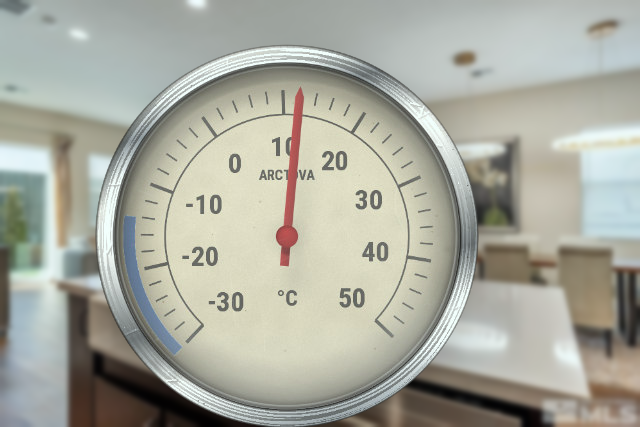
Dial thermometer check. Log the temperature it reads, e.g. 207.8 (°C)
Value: 12 (°C)
